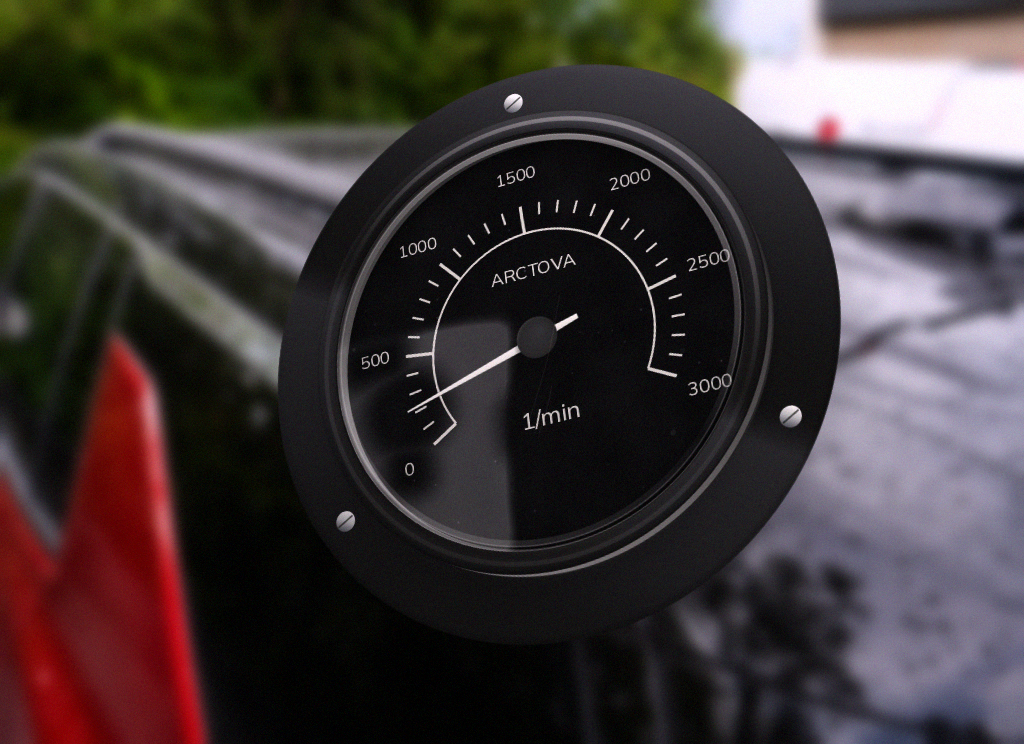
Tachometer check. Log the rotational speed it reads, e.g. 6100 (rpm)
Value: 200 (rpm)
